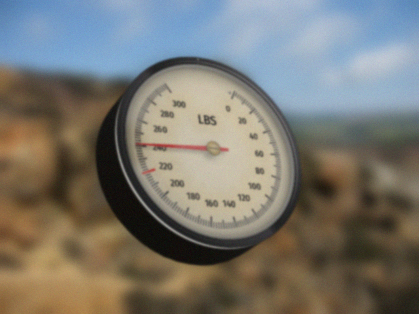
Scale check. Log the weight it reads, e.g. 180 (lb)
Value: 240 (lb)
